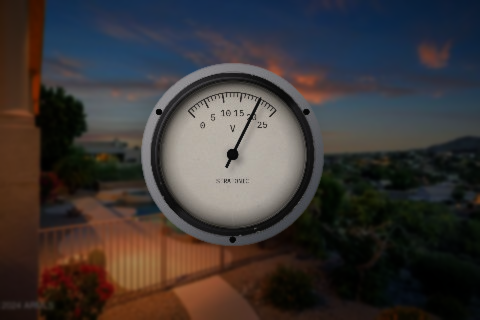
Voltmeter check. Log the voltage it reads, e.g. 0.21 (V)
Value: 20 (V)
